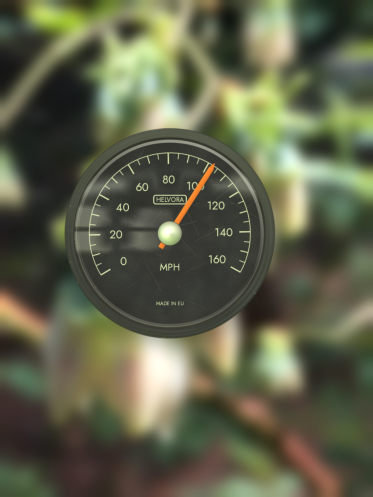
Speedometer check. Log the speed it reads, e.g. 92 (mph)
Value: 102.5 (mph)
